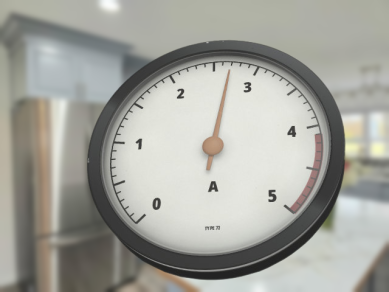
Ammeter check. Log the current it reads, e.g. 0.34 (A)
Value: 2.7 (A)
